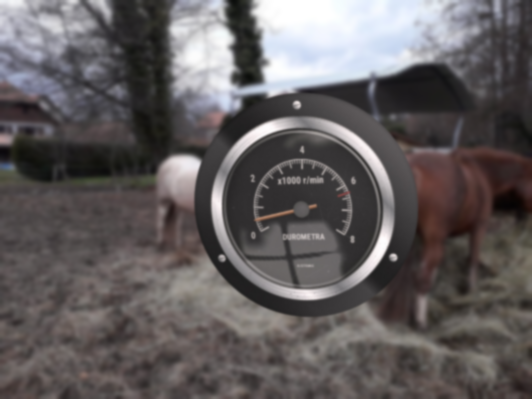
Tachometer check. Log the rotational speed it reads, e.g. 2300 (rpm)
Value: 500 (rpm)
